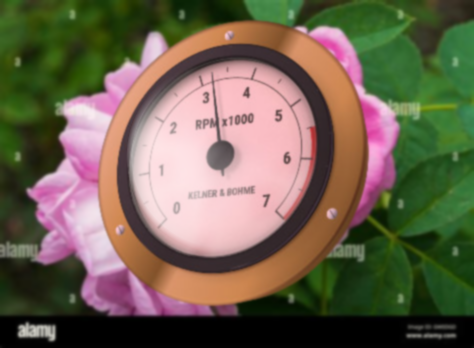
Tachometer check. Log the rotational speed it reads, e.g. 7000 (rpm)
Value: 3250 (rpm)
